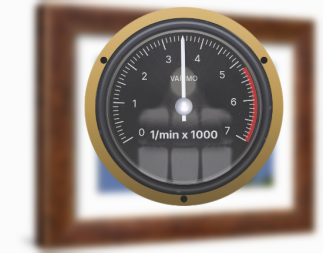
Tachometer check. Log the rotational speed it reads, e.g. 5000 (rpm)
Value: 3500 (rpm)
